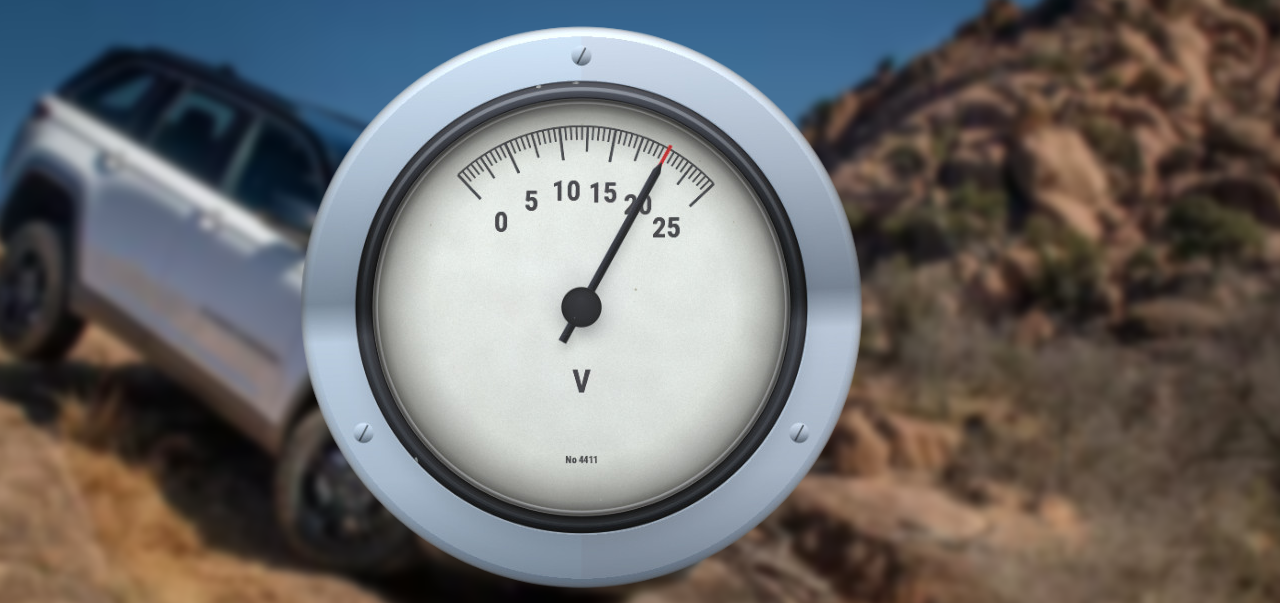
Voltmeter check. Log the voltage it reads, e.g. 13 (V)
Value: 20 (V)
